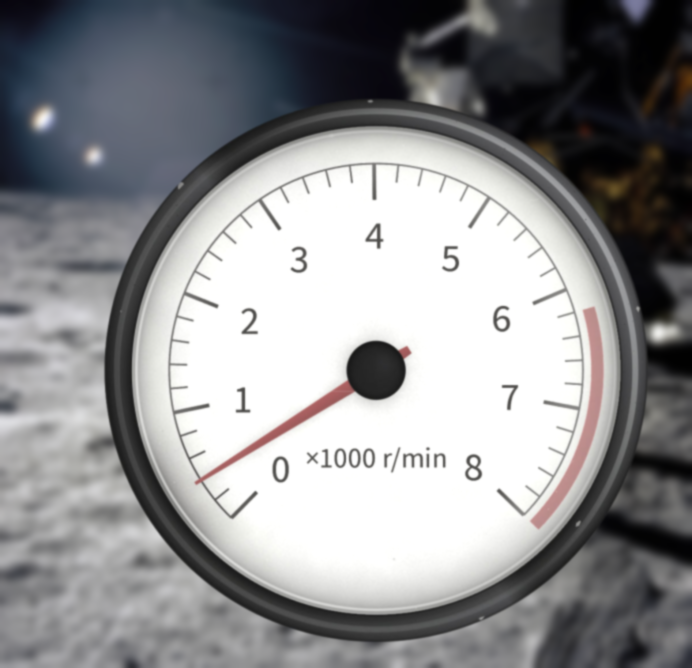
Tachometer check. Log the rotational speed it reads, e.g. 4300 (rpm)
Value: 400 (rpm)
